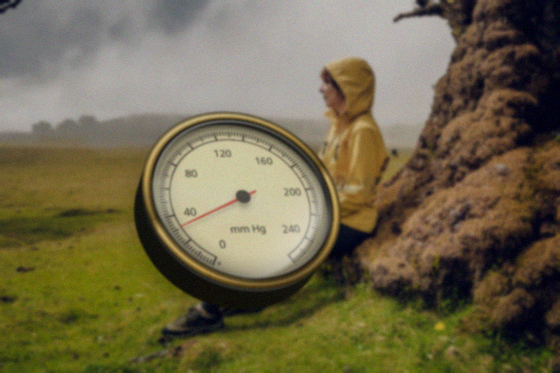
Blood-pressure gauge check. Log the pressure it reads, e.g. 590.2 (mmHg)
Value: 30 (mmHg)
